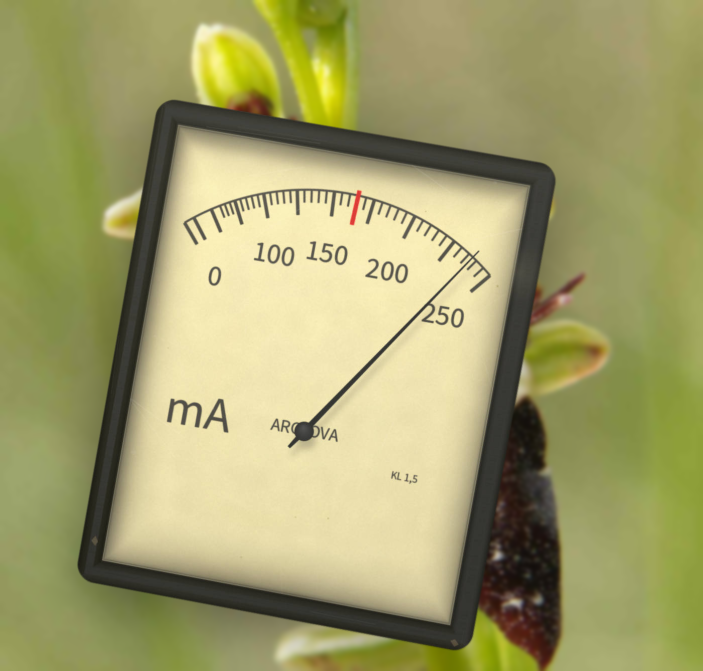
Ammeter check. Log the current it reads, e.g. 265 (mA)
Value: 237.5 (mA)
